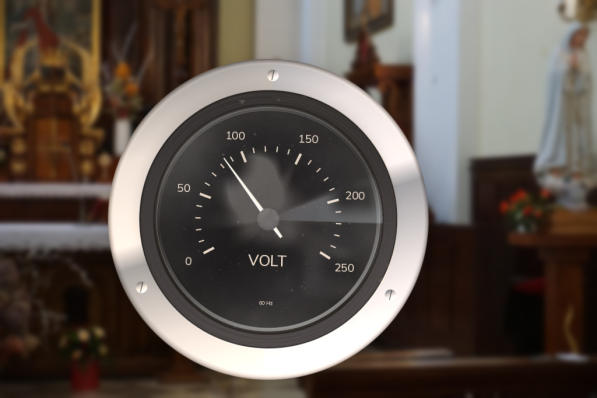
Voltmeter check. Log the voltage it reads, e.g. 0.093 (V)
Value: 85 (V)
